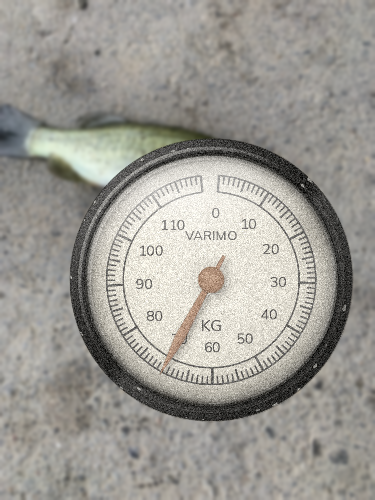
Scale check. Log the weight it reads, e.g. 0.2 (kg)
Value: 70 (kg)
